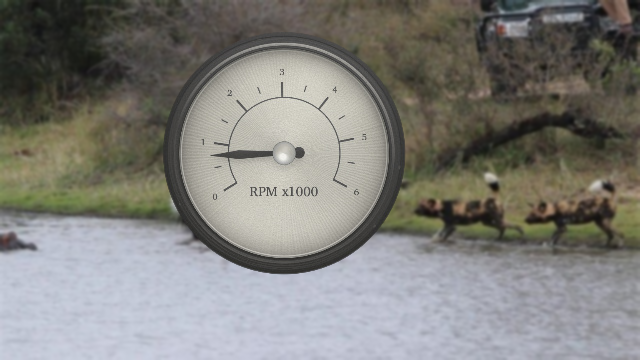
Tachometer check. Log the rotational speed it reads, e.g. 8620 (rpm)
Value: 750 (rpm)
